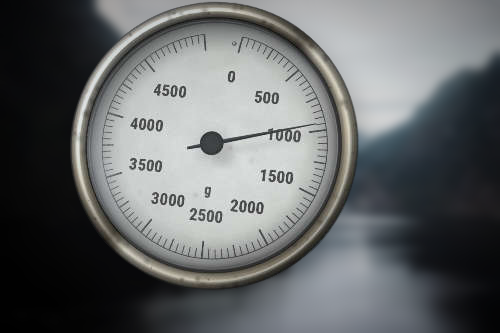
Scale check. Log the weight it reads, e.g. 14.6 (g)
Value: 950 (g)
